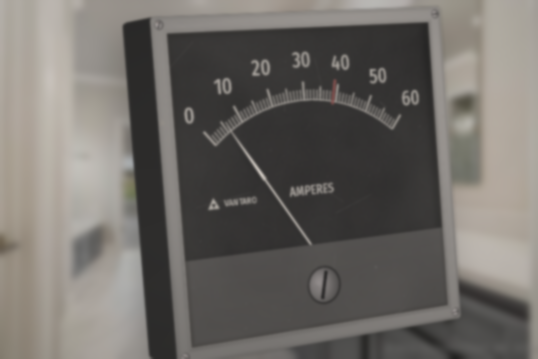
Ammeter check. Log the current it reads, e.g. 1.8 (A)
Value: 5 (A)
